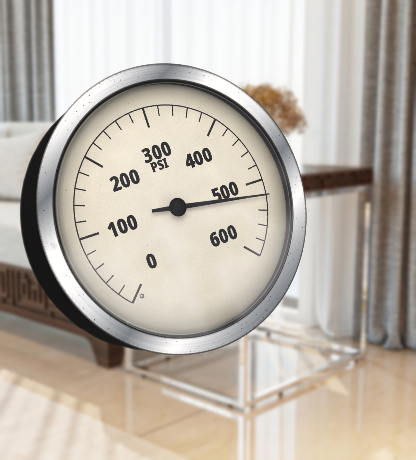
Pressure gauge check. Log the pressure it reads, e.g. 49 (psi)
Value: 520 (psi)
